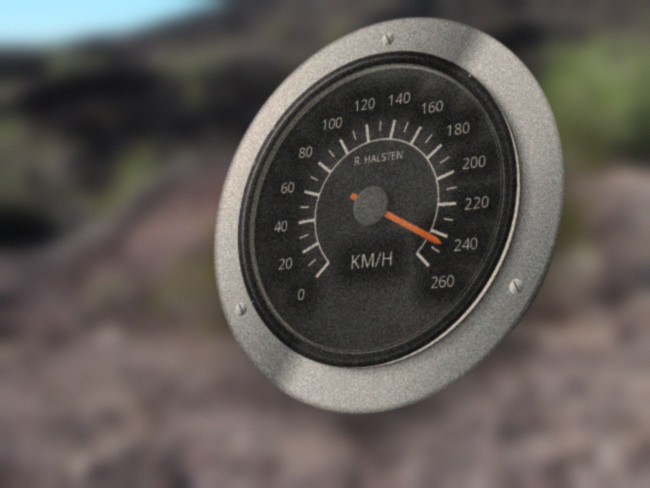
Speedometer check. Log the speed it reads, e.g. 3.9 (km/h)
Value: 245 (km/h)
